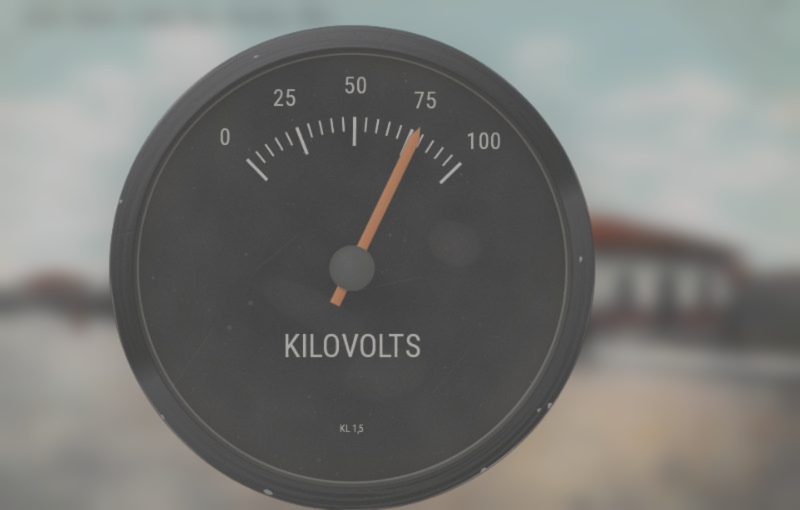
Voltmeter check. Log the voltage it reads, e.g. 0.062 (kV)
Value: 77.5 (kV)
